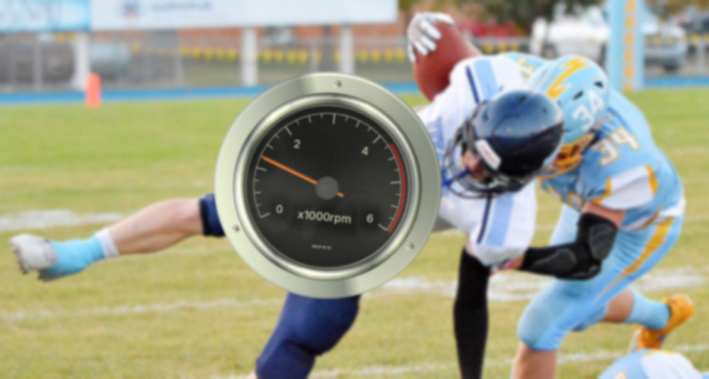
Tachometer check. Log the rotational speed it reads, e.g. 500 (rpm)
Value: 1250 (rpm)
